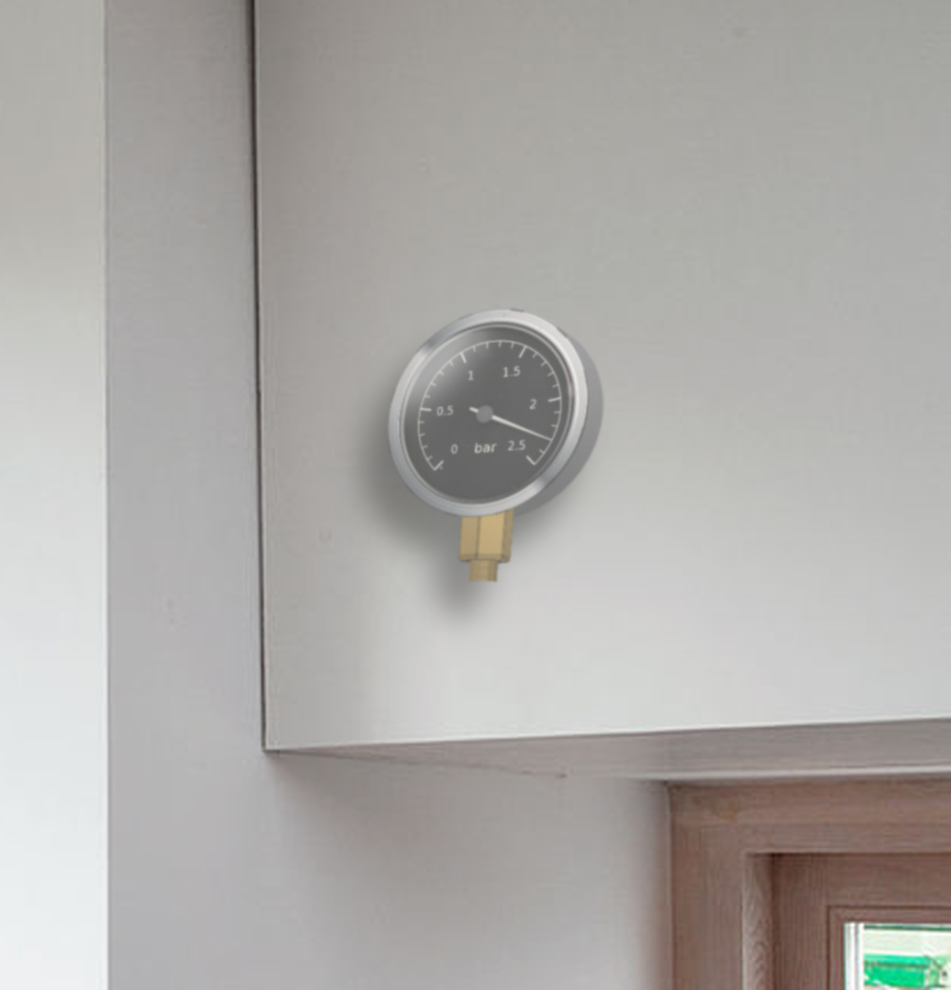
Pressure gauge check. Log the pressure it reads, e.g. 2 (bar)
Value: 2.3 (bar)
